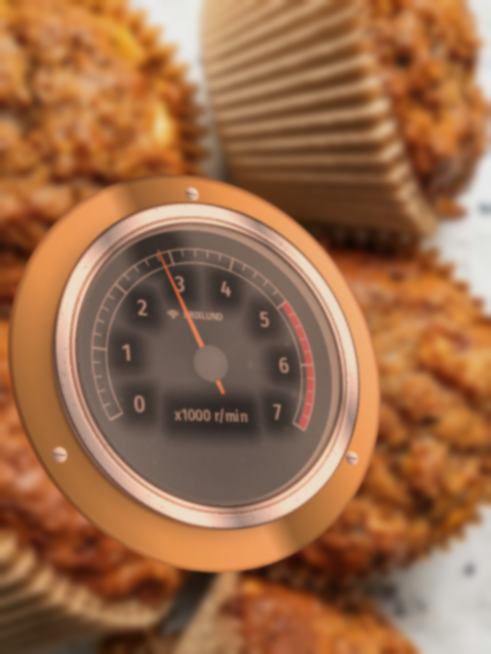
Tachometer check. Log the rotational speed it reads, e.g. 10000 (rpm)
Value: 2800 (rpm)
